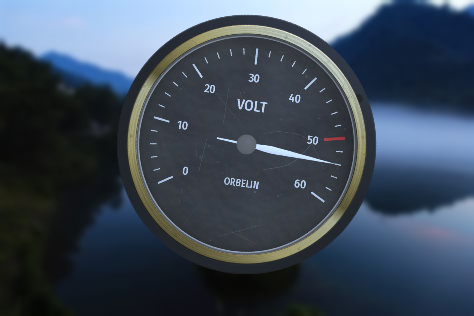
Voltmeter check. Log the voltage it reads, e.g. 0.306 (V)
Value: 54 (V)
